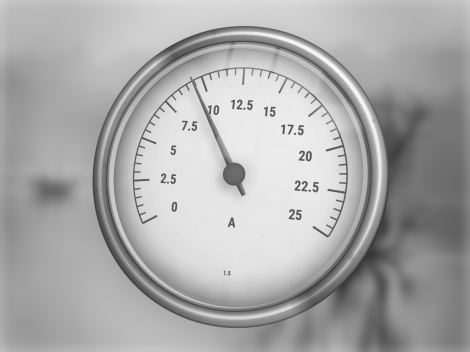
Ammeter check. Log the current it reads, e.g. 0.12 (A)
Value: 9.5 (A)
